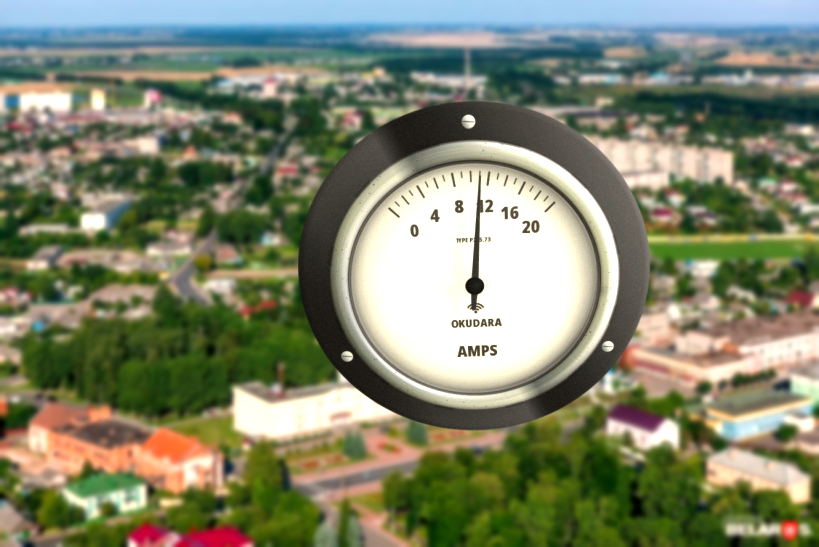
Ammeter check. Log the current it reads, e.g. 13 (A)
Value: 11 (A)
